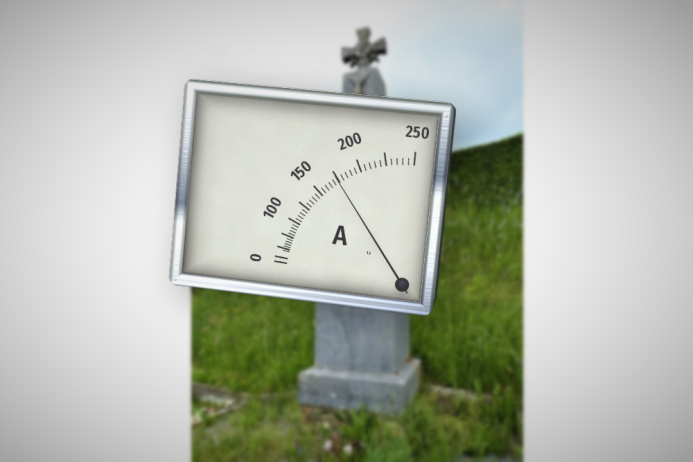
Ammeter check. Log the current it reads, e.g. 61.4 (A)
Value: 175 (A)
